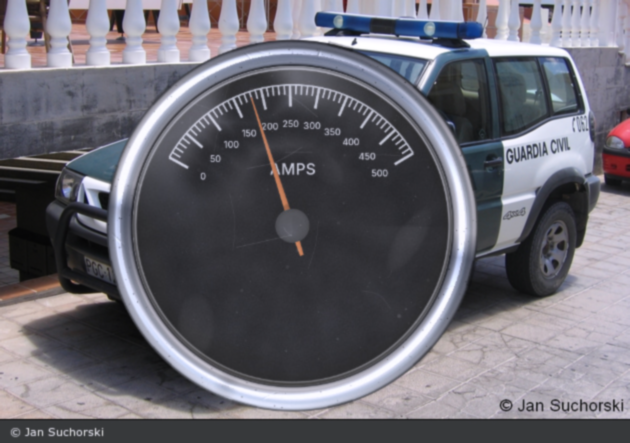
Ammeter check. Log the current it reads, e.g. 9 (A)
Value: 180 (A)
